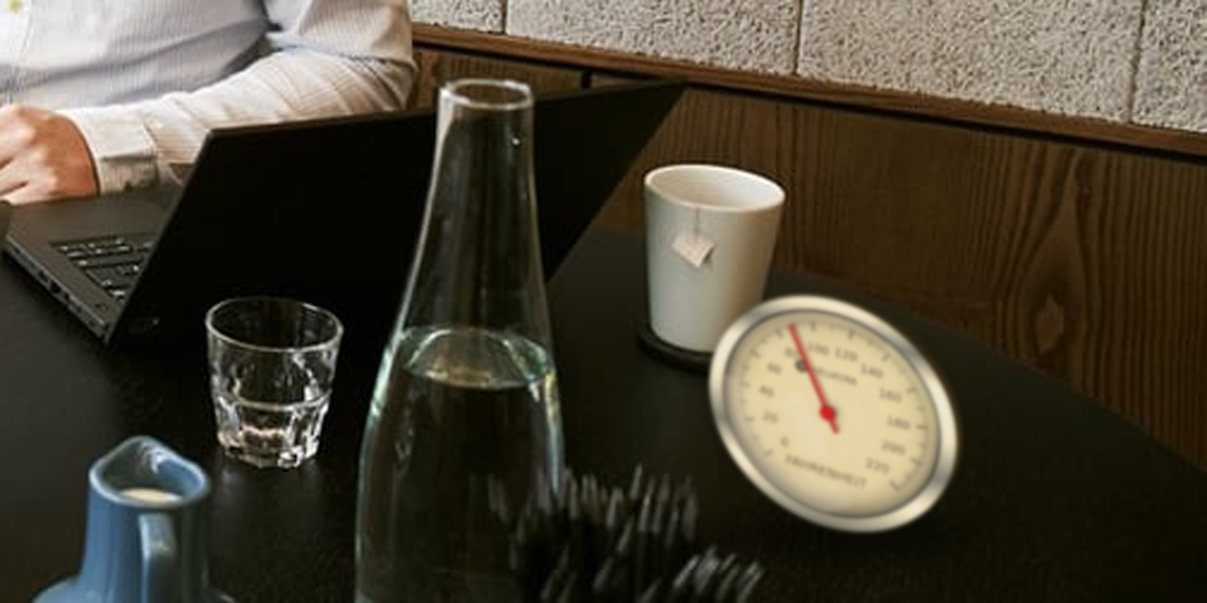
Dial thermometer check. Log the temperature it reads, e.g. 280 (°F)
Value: 90 (°F)
